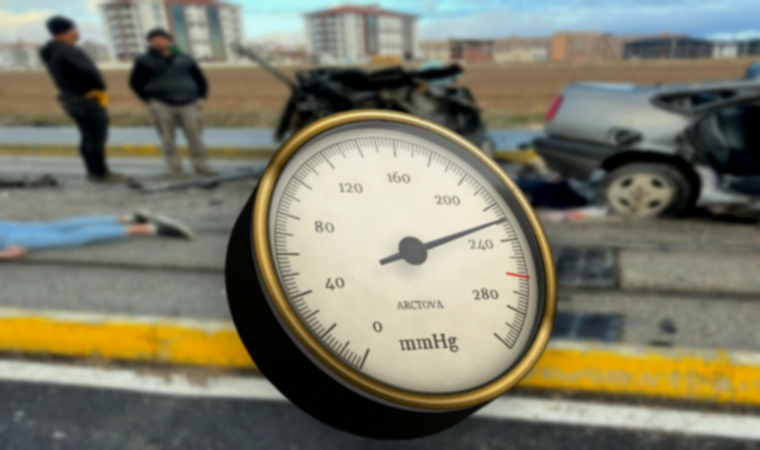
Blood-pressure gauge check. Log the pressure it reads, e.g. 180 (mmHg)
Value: 230 (mmHg)
